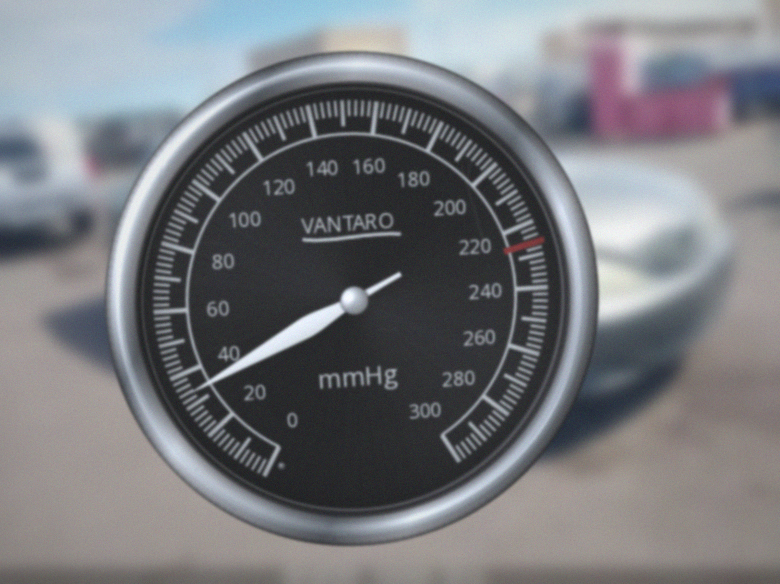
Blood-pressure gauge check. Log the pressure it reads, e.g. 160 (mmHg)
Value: 34 (mmHg)
